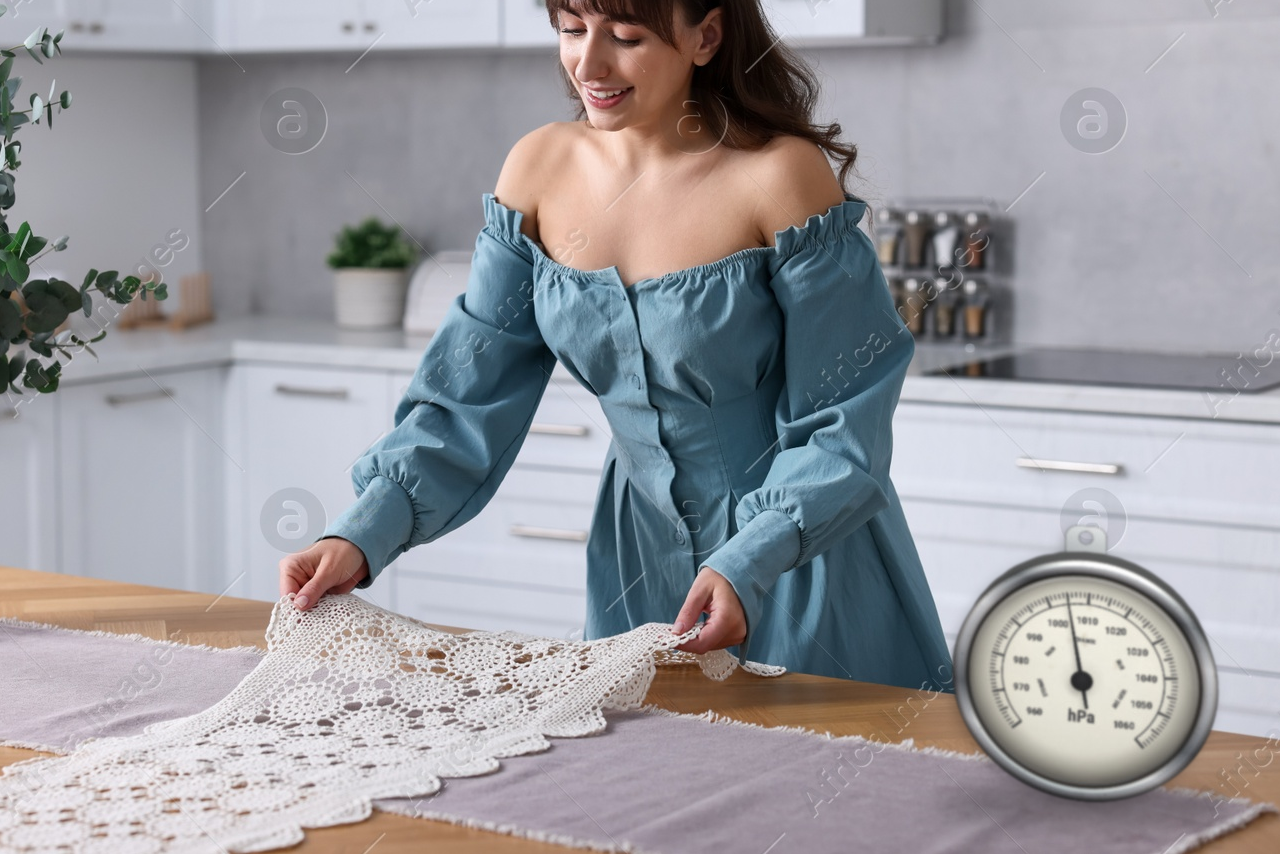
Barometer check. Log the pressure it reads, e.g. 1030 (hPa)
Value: 1005 (hPa)
